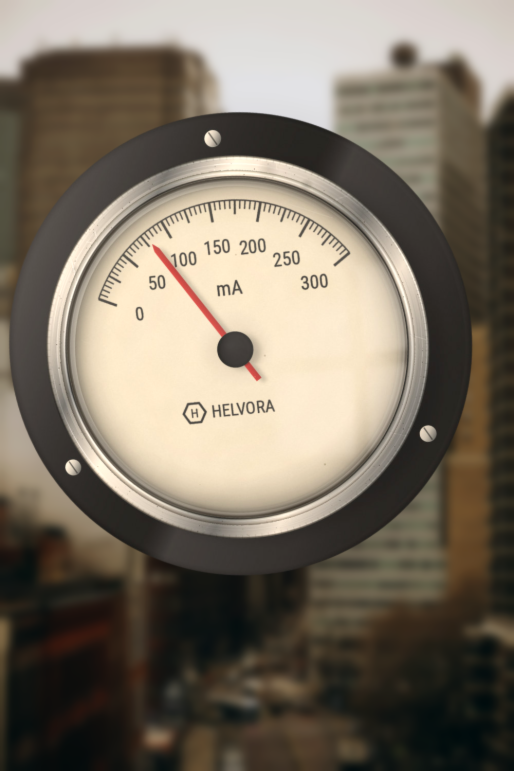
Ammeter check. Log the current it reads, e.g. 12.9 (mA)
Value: 80 (mA)
